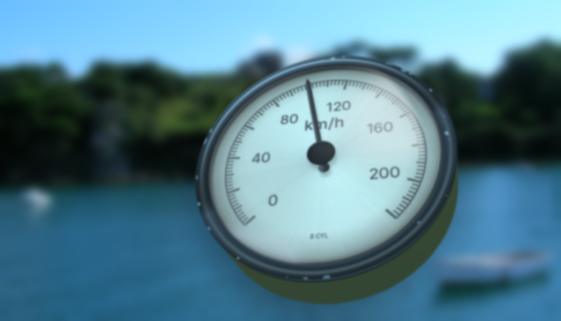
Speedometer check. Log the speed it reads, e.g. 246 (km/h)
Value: 100 (km/h)
